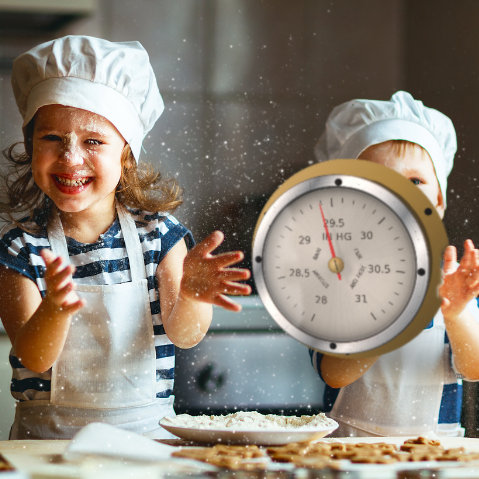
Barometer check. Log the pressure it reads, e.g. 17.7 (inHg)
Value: 29.4 (inHg)
